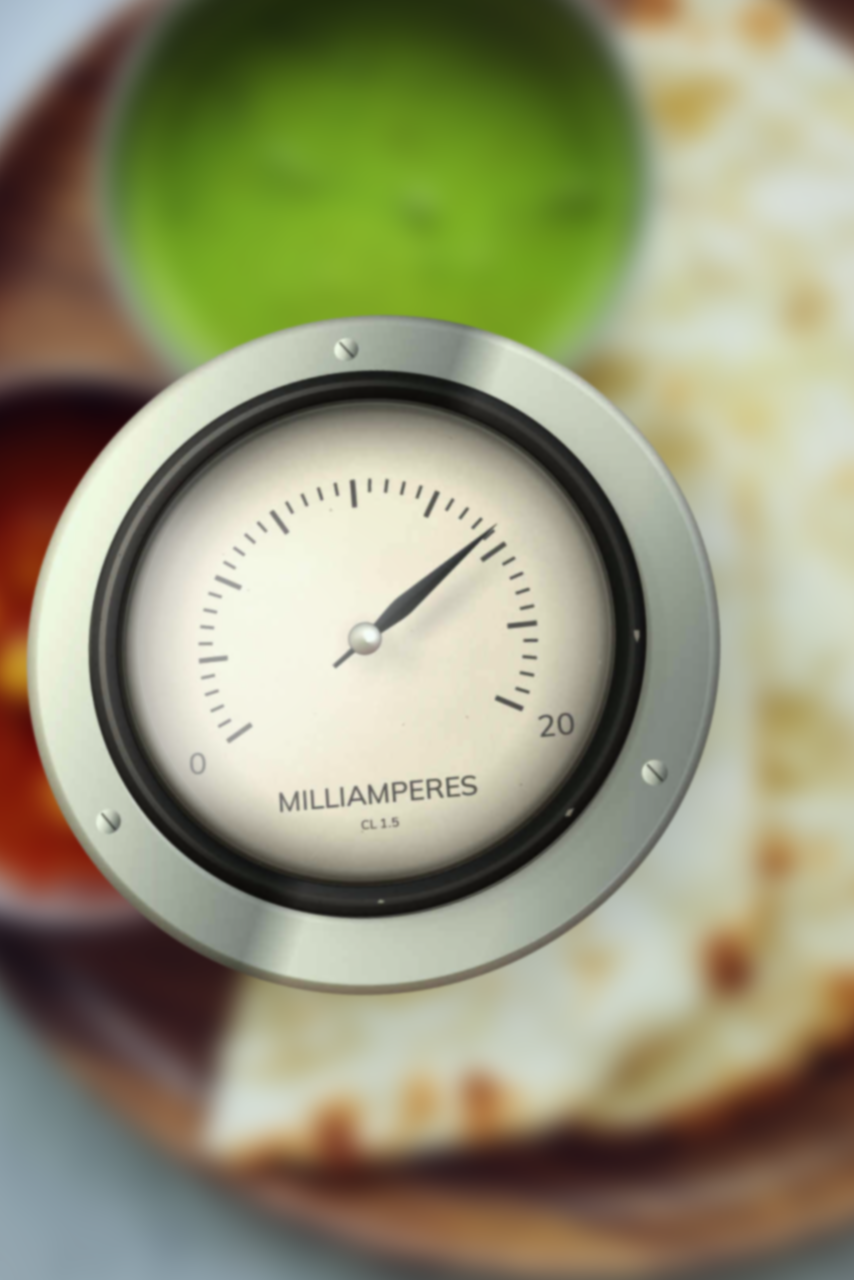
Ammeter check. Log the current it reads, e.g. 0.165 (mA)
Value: 14.5 (mA)
